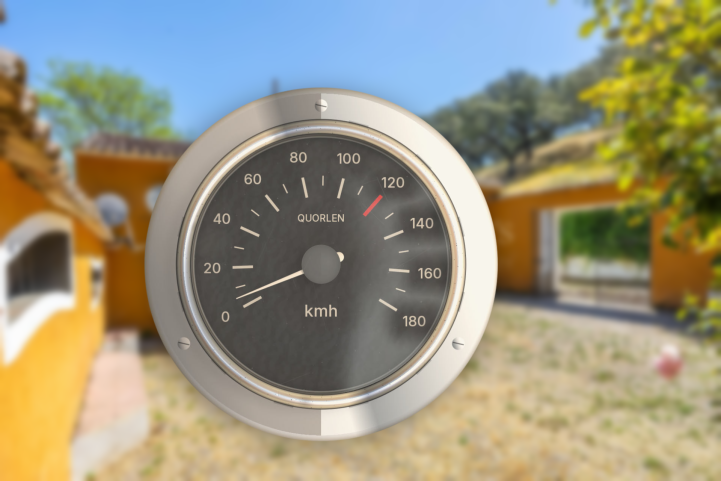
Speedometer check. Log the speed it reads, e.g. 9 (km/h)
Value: 5 (km/h)
